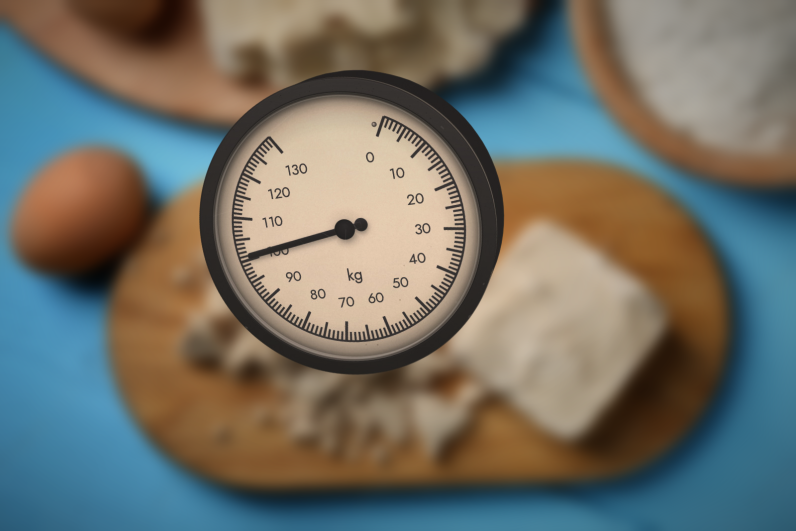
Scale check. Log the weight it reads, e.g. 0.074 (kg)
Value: 101 (kg)
